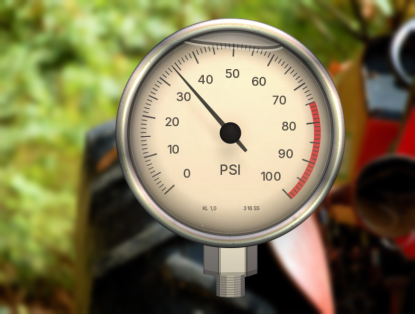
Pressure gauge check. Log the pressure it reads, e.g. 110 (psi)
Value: 34 (psi)
